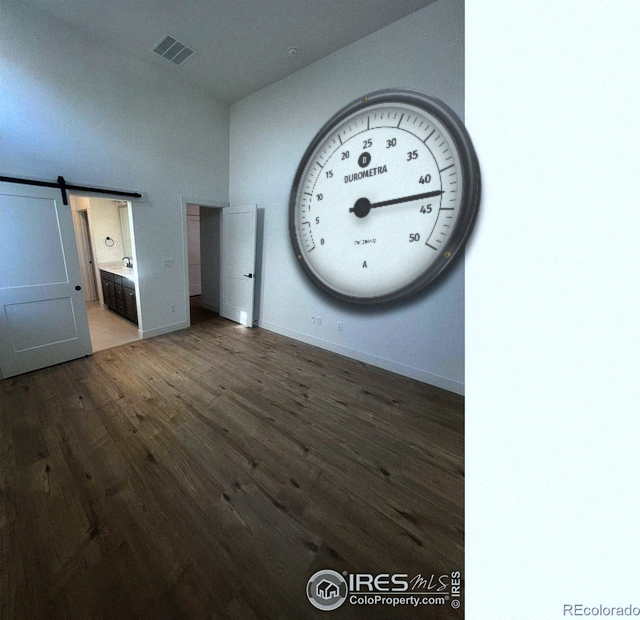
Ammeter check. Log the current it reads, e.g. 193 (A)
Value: 43 (A)
